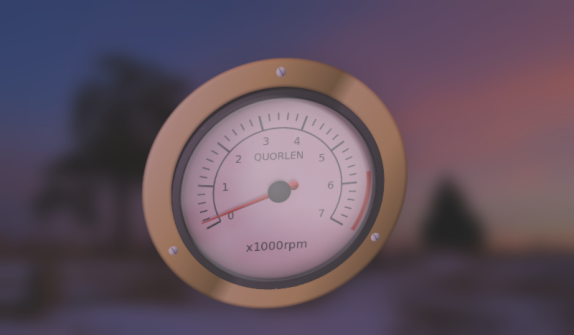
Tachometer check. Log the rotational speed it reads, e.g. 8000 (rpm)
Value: 200 (rpm)
